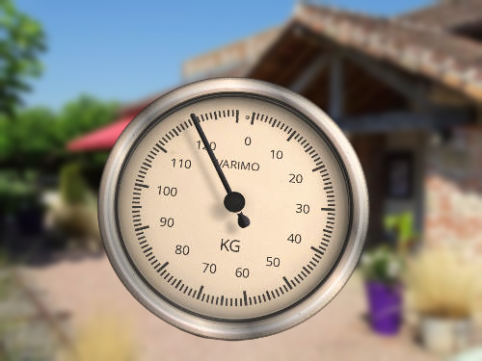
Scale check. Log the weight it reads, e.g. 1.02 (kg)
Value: 120 (kg)
